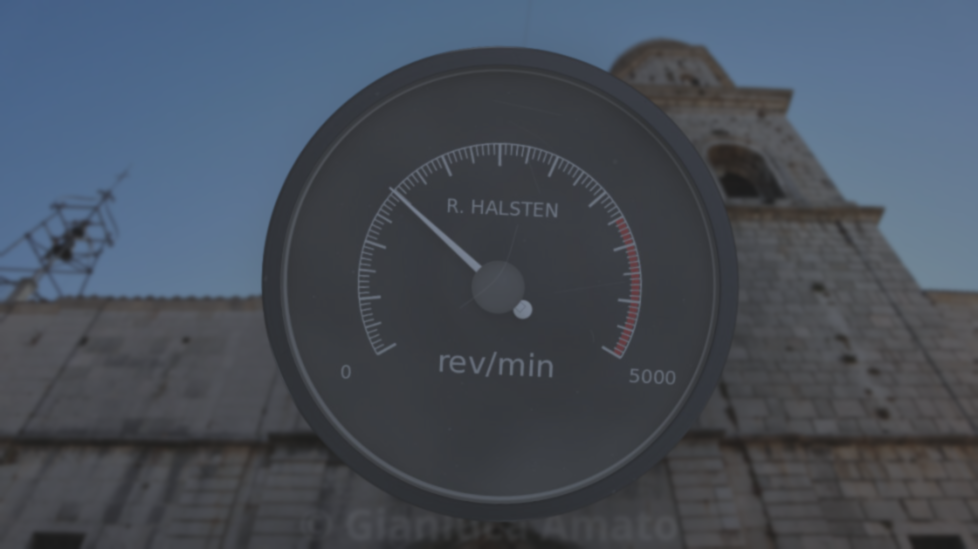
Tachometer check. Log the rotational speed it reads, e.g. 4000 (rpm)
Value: 1500 (rpm)
